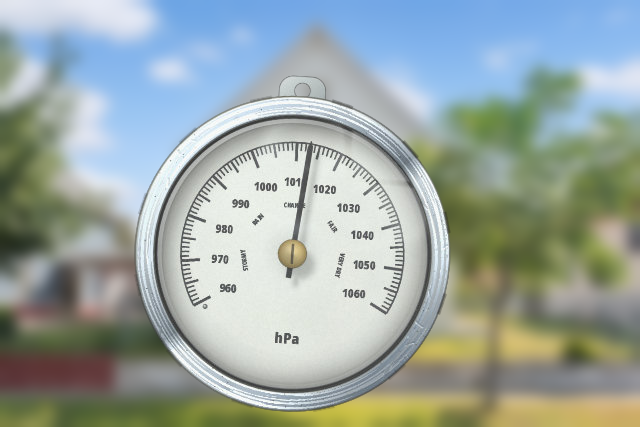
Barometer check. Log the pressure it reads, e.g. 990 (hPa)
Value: 1013 (hPa)
